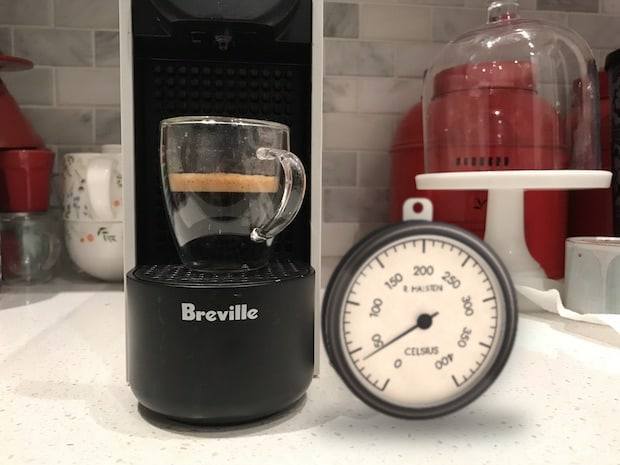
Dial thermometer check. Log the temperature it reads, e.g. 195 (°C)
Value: 40 (°C)
